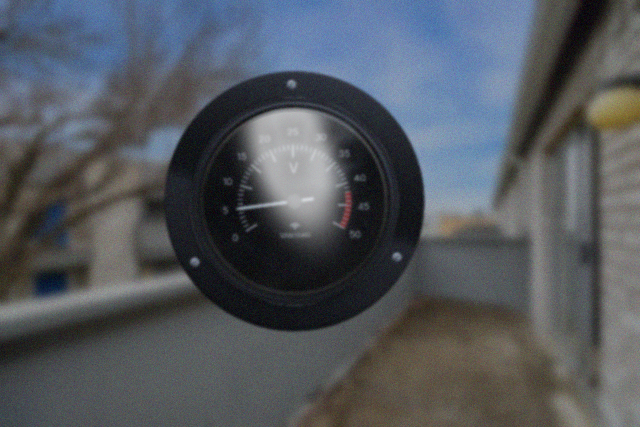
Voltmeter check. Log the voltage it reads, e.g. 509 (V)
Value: 5 (V)
